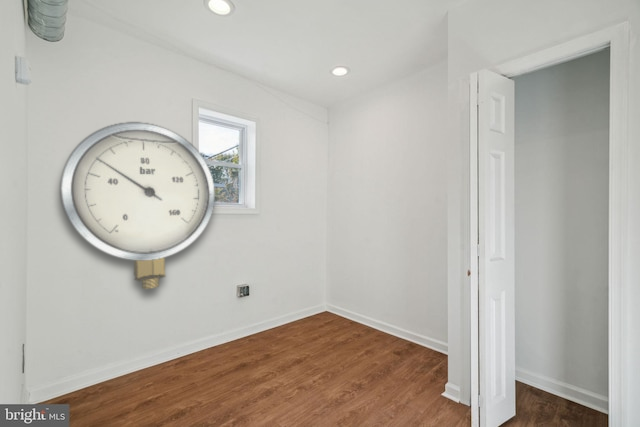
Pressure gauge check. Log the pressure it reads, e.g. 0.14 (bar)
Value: 50 (bar)
